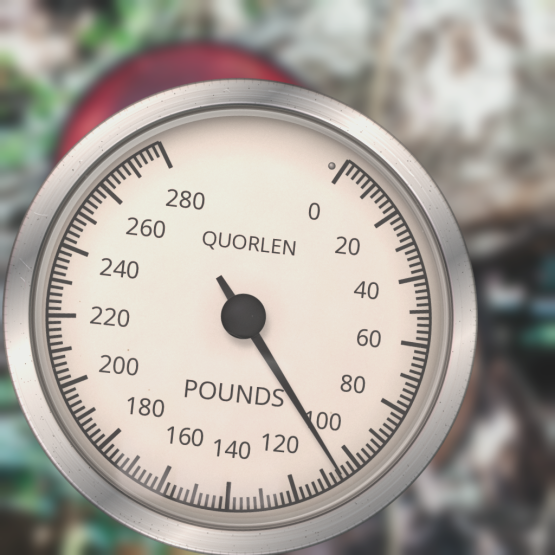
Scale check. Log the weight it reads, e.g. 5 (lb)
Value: 106 (lb)
